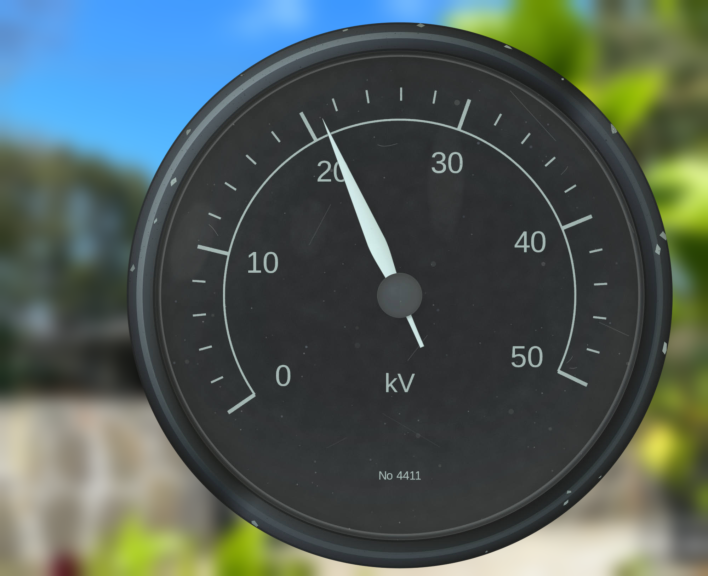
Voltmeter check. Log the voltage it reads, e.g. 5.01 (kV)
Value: 21 (kV)
